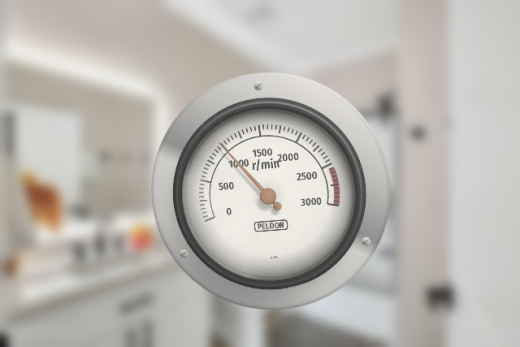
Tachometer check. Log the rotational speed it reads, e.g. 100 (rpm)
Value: 1000 (rpm)
